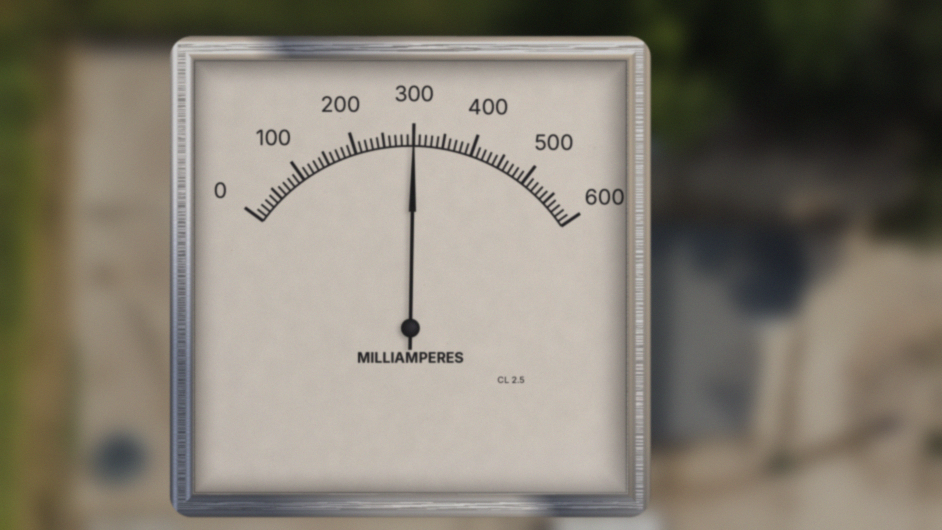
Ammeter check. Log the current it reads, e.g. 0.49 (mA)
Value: 300 (mA)
